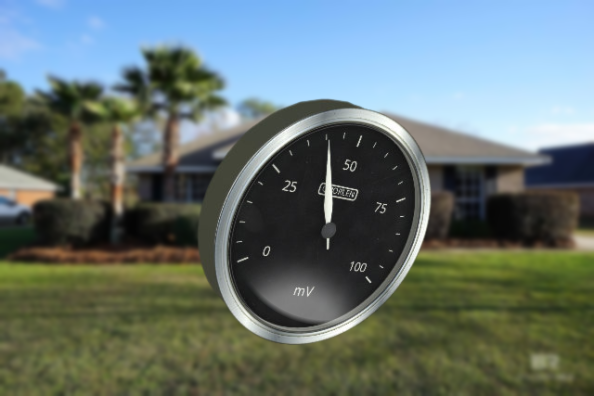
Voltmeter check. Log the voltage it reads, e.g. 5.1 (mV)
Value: 40 (mV)
